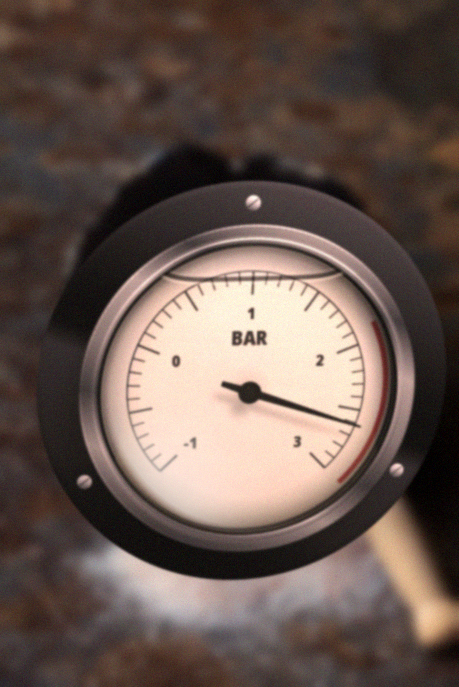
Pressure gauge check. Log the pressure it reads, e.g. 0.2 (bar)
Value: 2.6 (bar)
